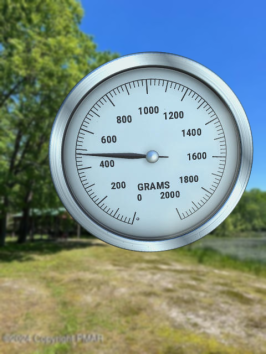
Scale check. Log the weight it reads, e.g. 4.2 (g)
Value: 480 (g)
